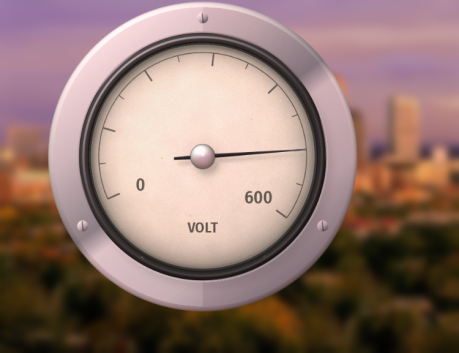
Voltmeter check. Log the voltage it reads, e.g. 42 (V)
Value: 500 (V)
